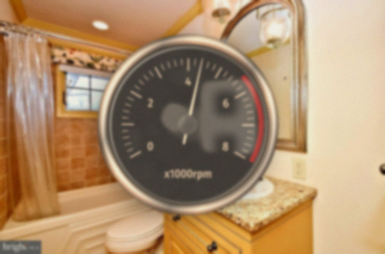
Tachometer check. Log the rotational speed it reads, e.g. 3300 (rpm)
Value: 4400 (rpm)
